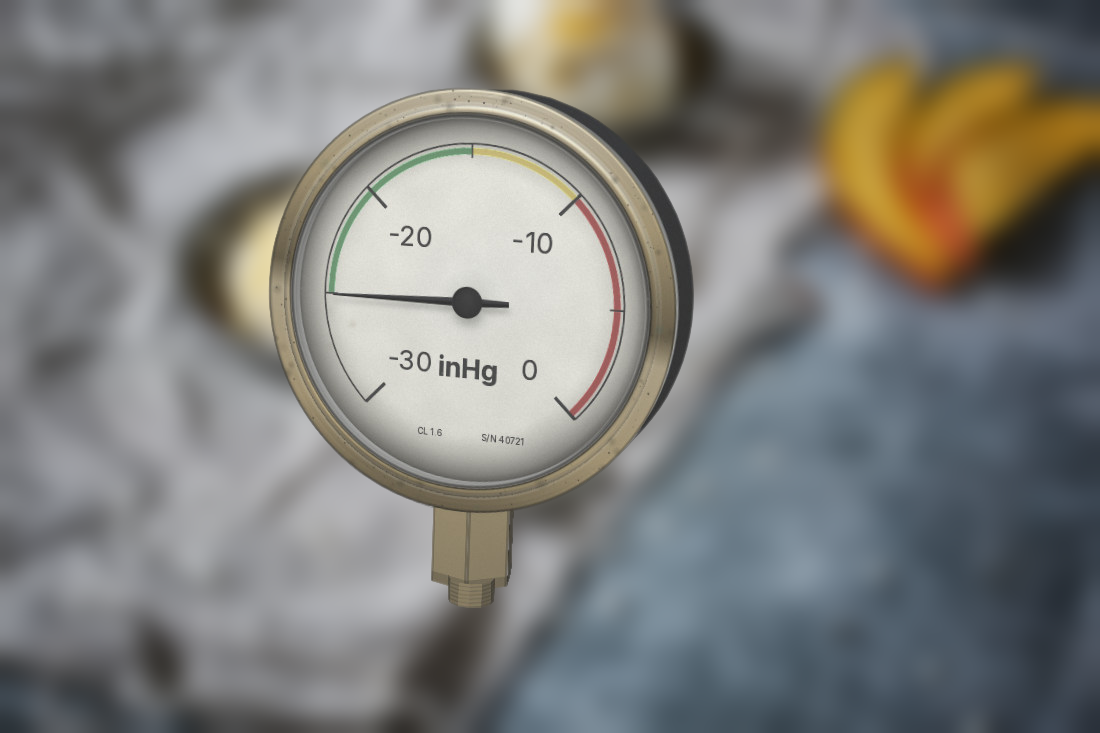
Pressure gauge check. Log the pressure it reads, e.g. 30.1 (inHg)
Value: -25 (inHg)
